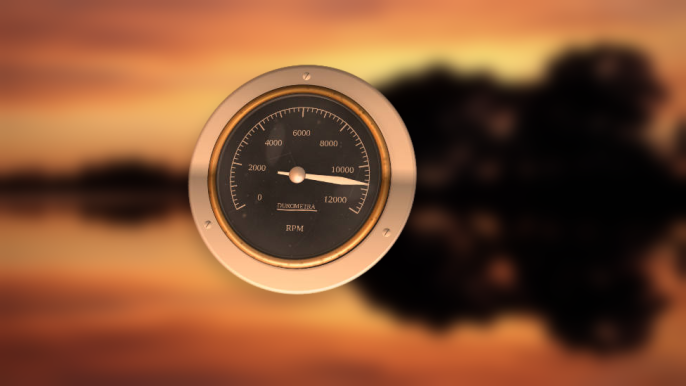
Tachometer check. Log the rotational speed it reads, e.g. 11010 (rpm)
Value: 10800 (rpm)
